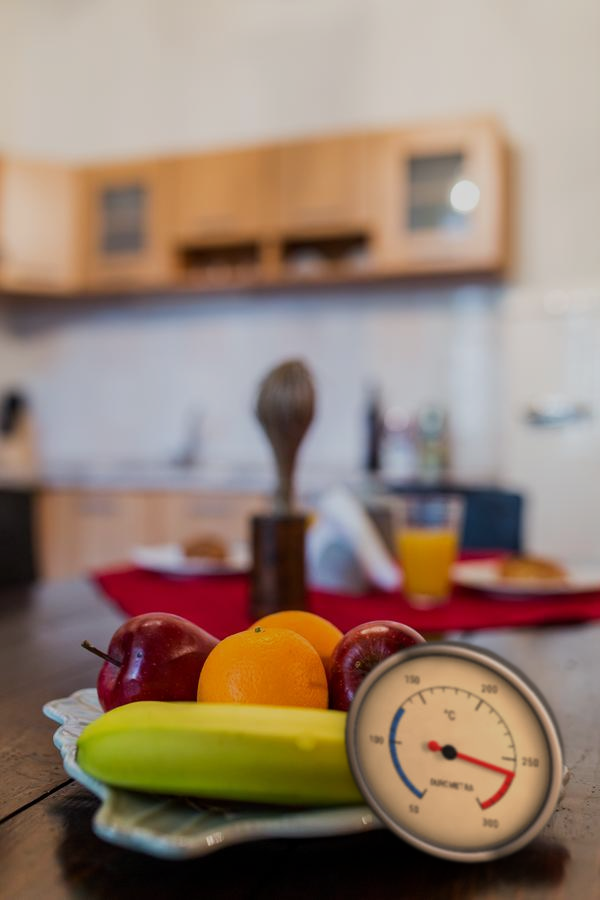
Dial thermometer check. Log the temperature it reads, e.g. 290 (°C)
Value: 260 (°C)
